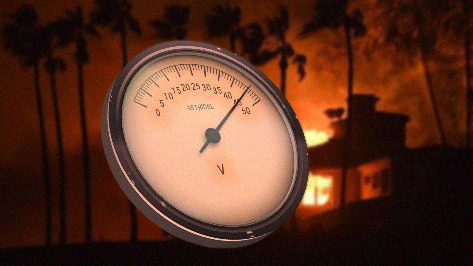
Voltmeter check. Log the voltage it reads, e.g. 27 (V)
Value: 45 (V)
